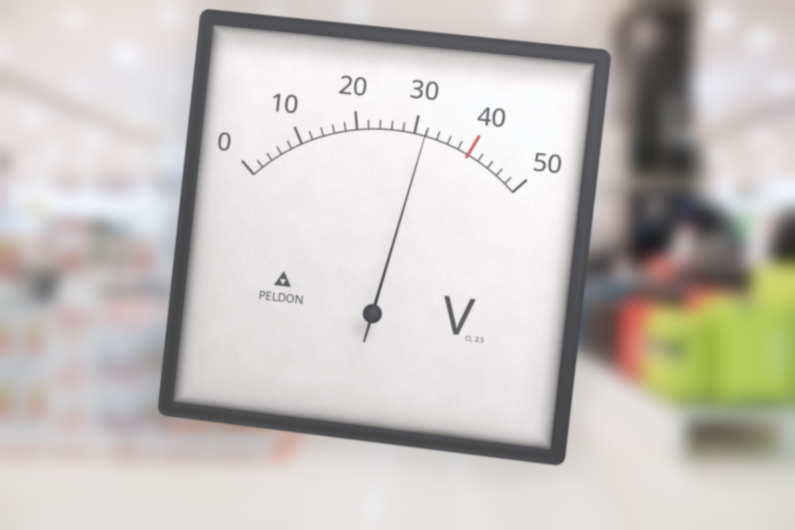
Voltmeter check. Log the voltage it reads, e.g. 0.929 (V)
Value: 32 (V)
